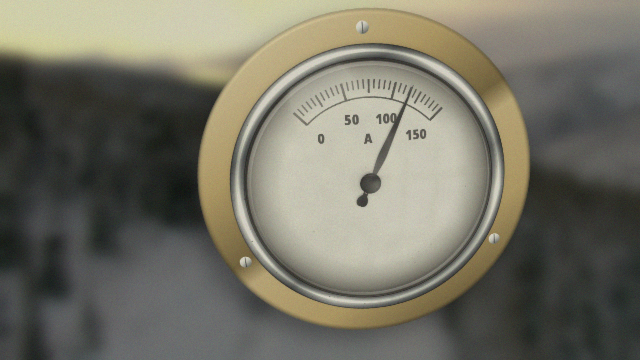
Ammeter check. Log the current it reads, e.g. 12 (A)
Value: 115 (A)
